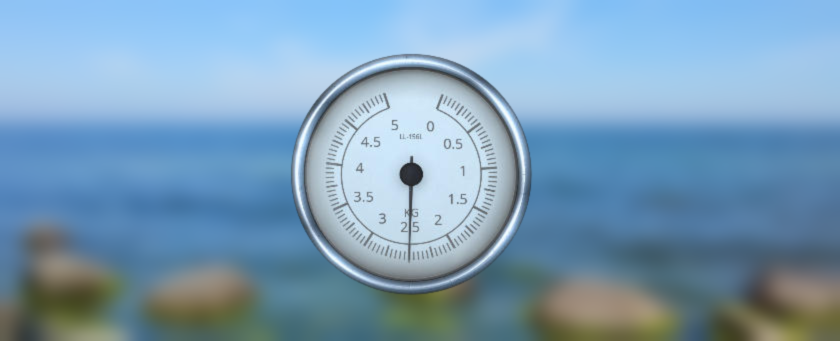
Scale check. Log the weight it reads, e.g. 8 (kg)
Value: 2.5 (kg)
